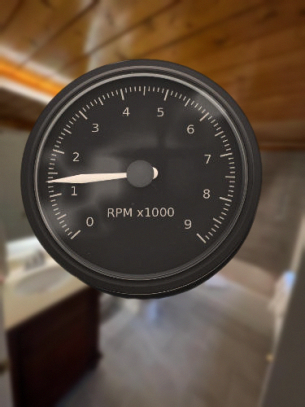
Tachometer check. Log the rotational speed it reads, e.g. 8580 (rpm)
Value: 1300 (rpm)
